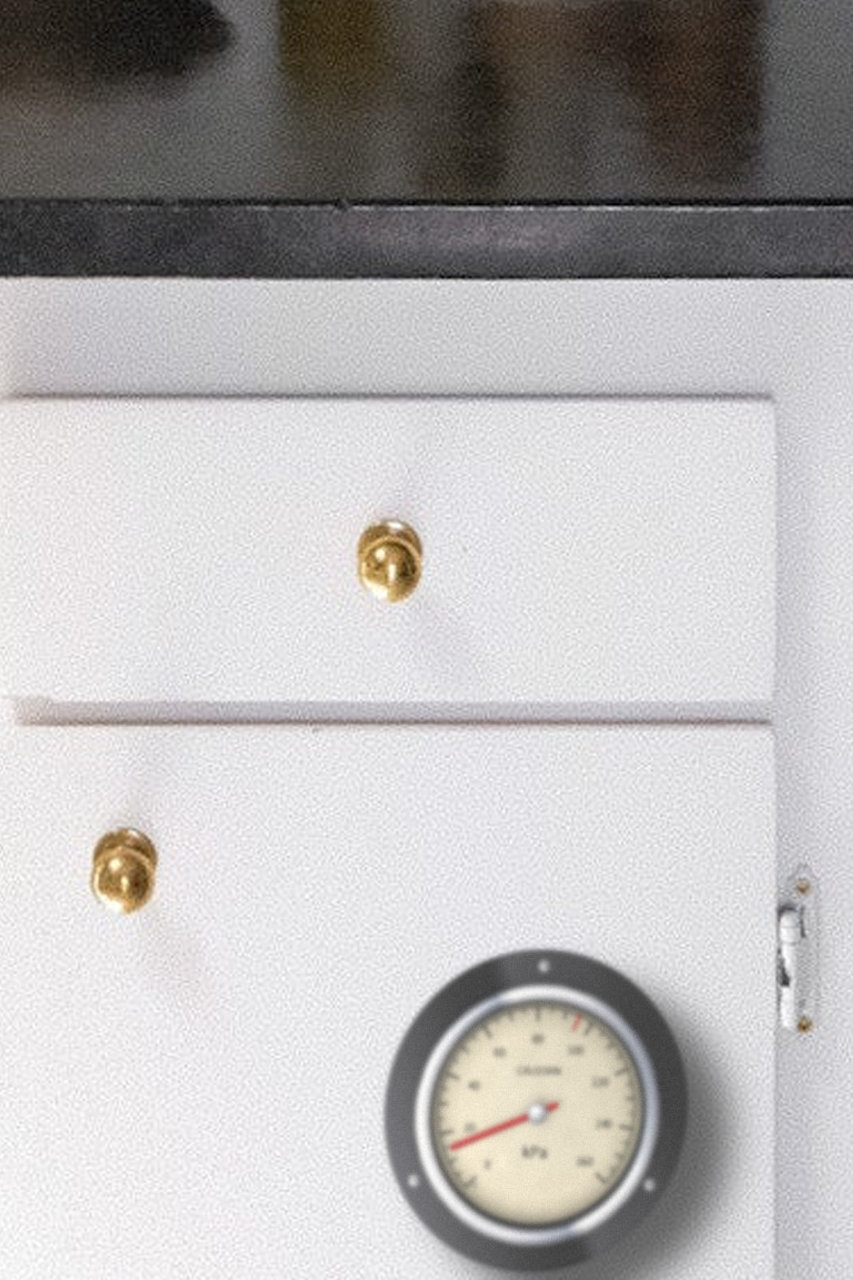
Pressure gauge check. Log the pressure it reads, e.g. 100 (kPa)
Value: 15 (kPa)
